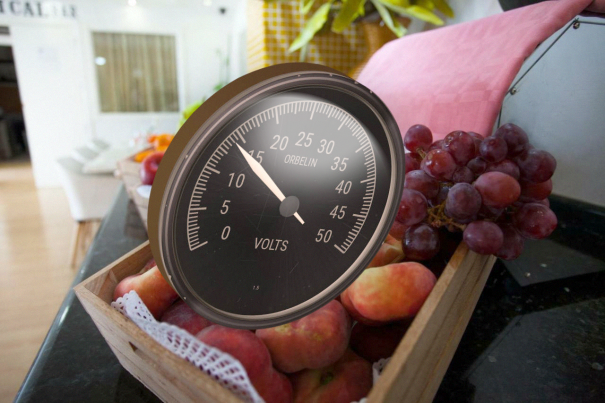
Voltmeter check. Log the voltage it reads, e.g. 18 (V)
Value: 14 (V)
